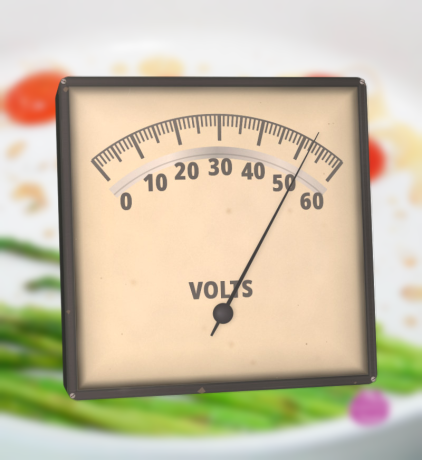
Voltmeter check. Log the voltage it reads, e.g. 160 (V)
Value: 52 (V)
